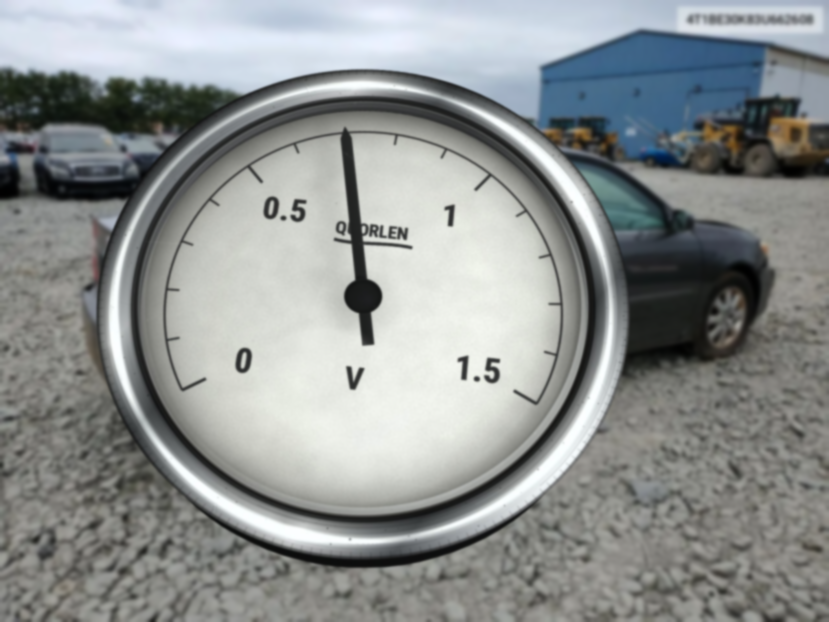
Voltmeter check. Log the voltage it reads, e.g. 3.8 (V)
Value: 0.7 (V)
